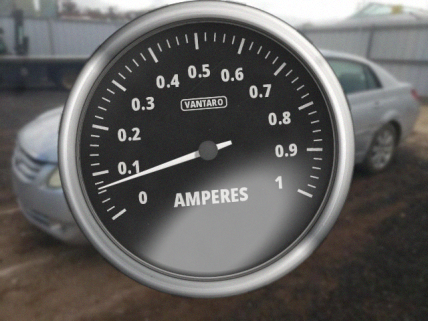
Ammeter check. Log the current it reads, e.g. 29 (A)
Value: 0.07 (A)
